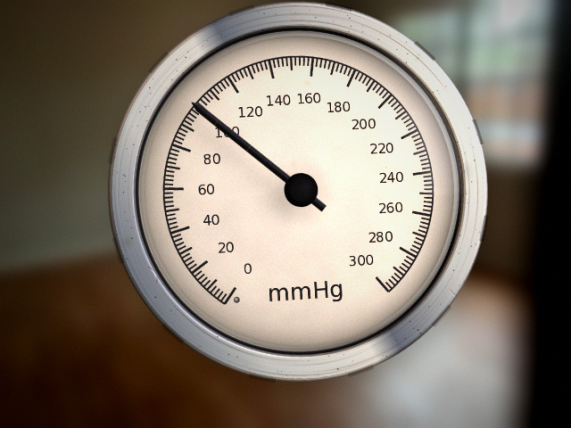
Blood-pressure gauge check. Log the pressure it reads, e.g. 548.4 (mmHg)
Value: 100 (mmHg)
